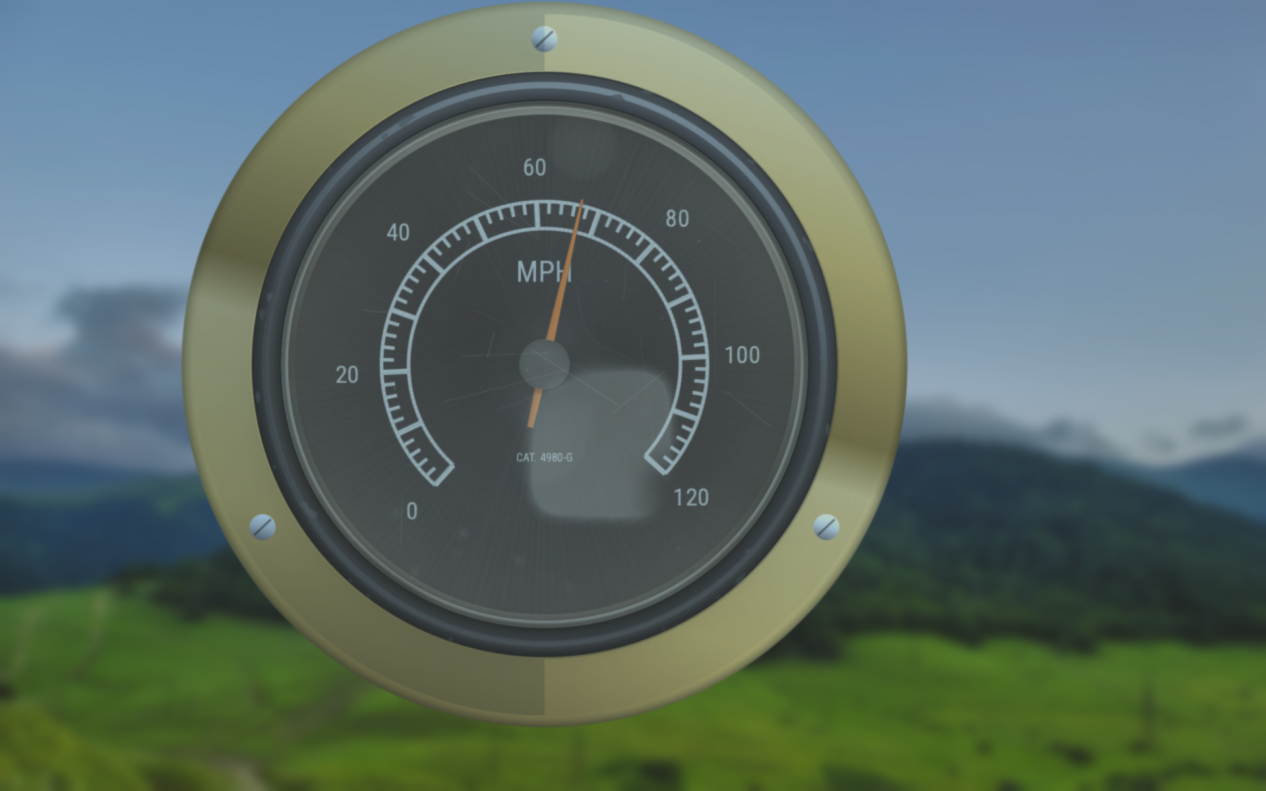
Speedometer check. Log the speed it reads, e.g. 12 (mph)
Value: 67 (mph)
